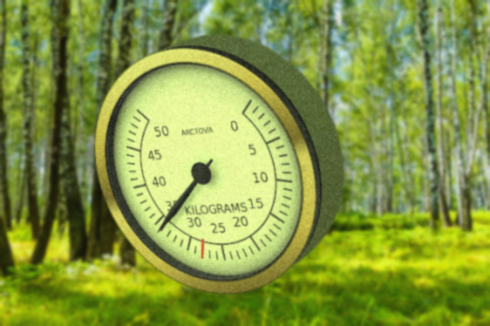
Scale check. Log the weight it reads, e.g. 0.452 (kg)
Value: 34 (kg)
